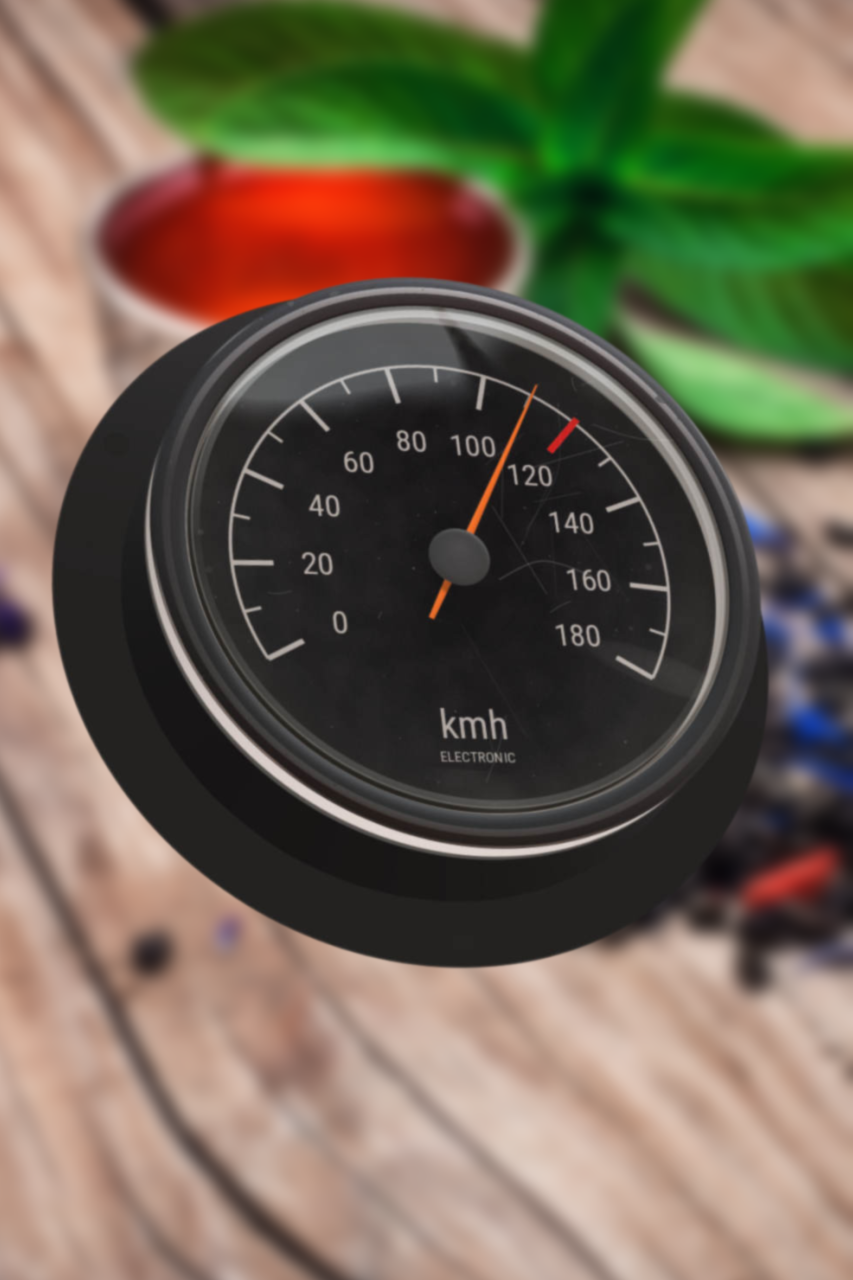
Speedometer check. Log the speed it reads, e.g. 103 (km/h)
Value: 110 (km/h)
